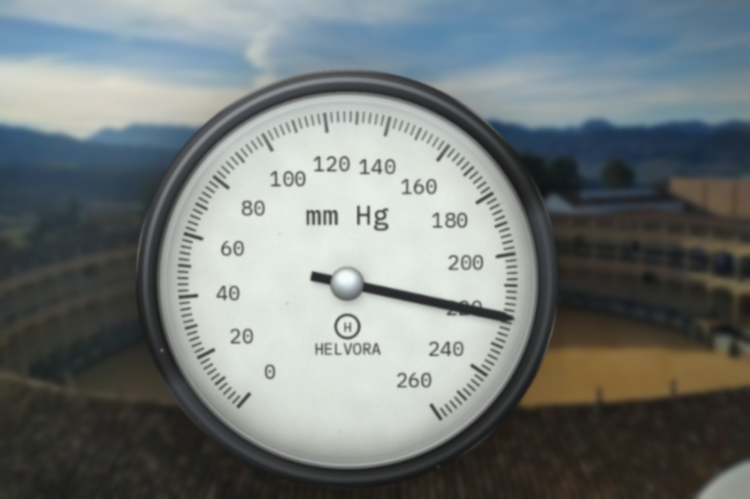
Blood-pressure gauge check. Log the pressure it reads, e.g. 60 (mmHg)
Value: 220 (mmHg)
